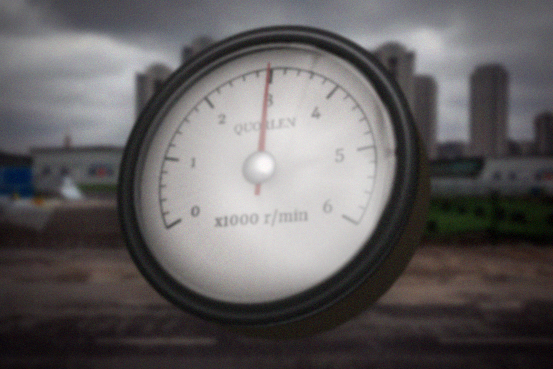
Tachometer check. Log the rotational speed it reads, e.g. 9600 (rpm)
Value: 3000 (rpm)
